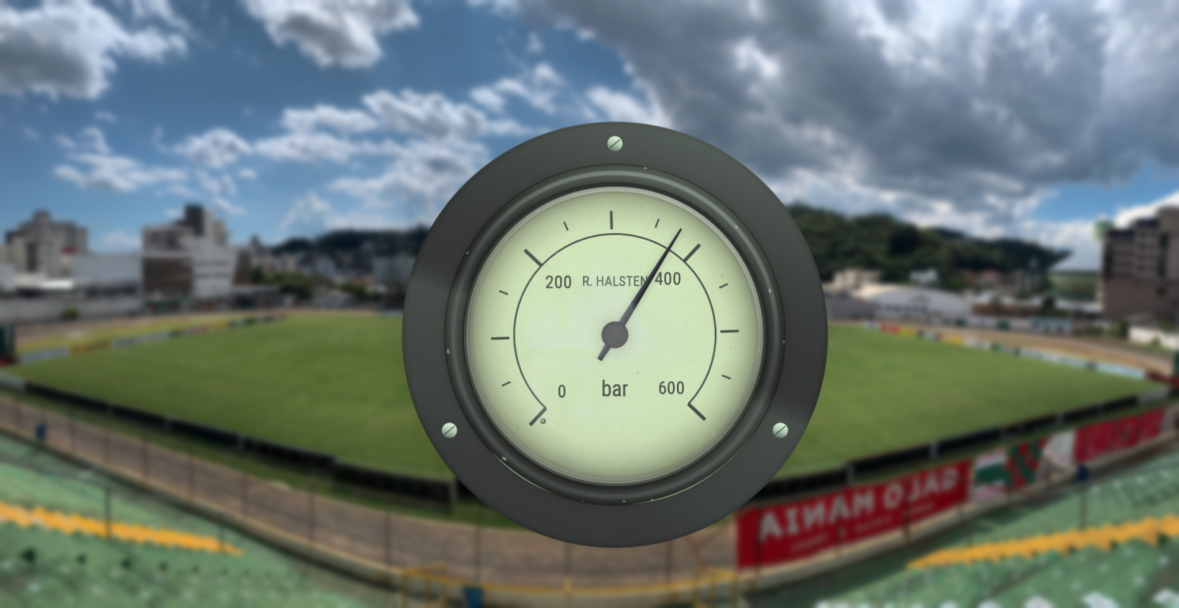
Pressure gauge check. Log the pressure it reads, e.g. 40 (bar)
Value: 375 (bar)
